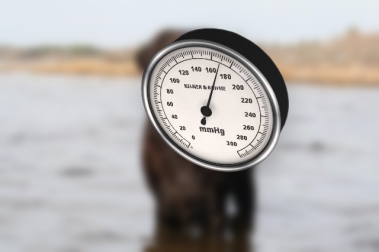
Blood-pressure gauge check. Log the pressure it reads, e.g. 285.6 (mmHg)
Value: 170 (mmHg)
